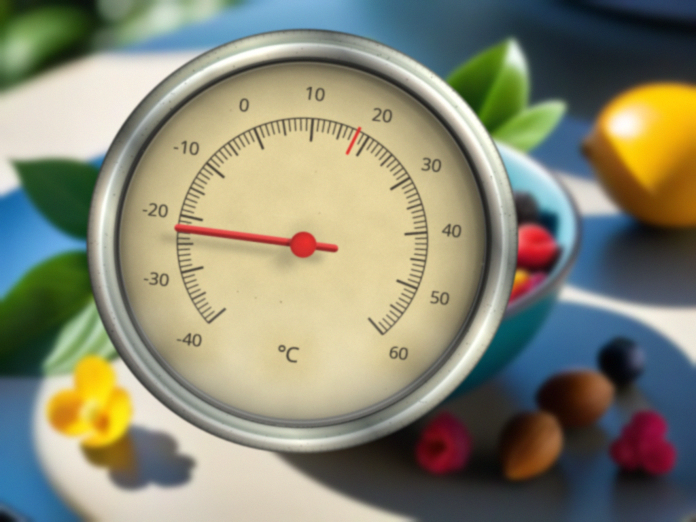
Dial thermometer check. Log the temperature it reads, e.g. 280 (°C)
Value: -22 (°C)
